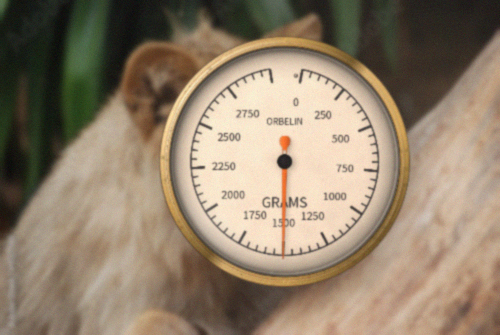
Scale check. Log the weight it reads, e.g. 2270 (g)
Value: 1500 (g)
